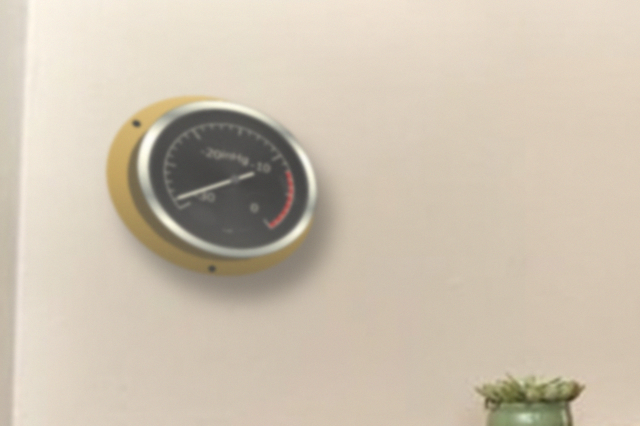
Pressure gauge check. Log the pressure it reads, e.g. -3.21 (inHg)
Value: -29 (inHg)
